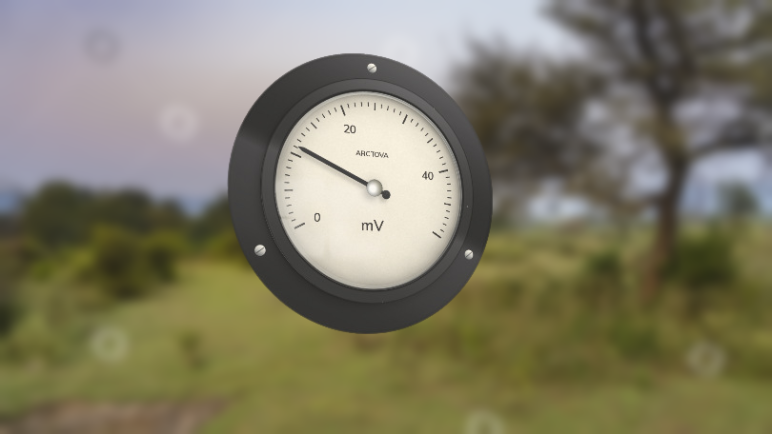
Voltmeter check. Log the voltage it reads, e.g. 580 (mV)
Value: 11 (mV)
